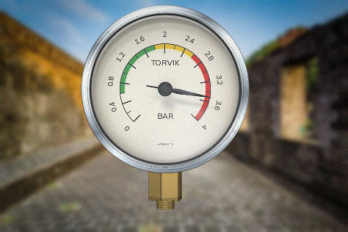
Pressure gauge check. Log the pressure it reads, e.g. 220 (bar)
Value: 3.5 (bar)
